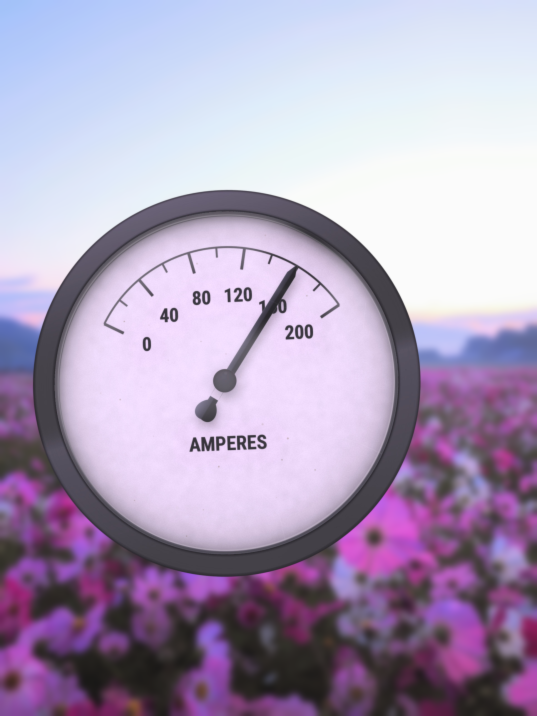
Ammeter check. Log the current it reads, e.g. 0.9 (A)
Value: 160 (A)
